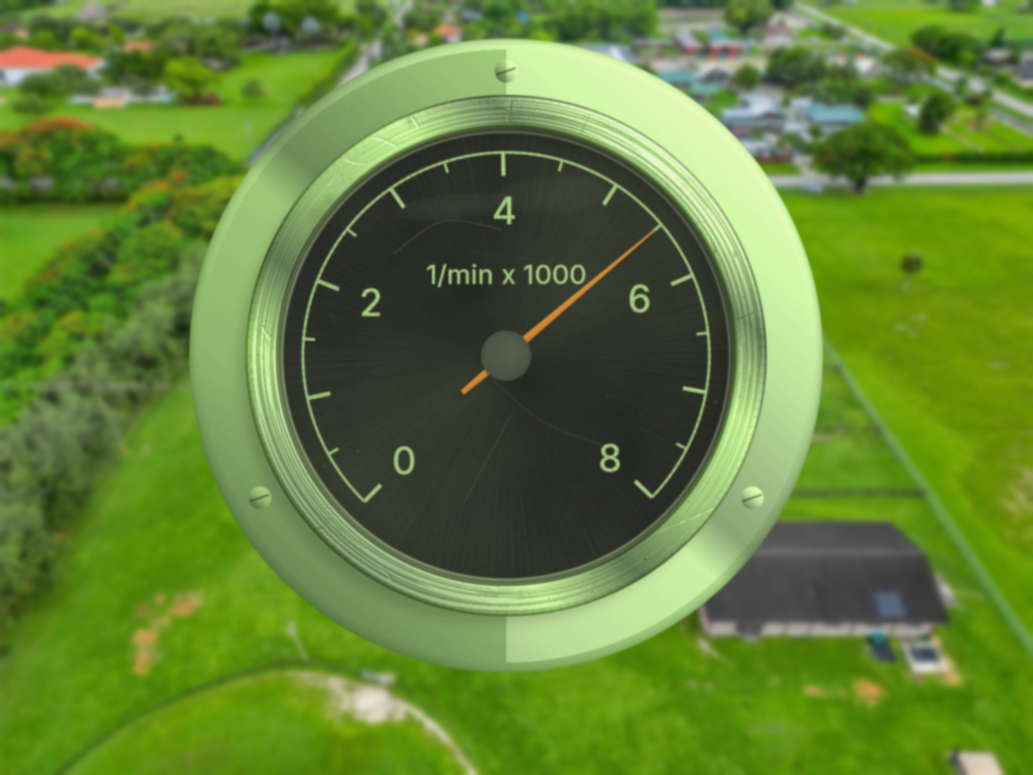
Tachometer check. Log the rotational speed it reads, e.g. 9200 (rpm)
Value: 5500 (rpm)
